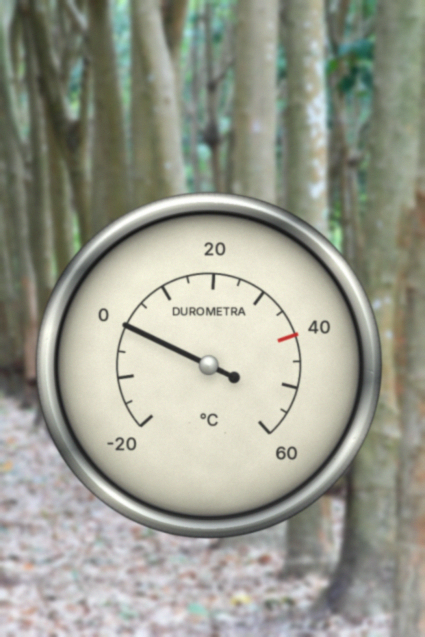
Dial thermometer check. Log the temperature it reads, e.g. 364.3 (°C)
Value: 0 (°C)
